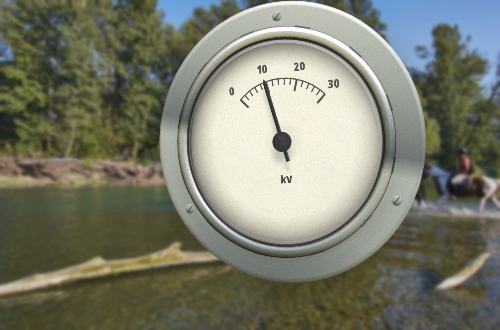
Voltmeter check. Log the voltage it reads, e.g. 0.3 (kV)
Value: 10 (kV)
